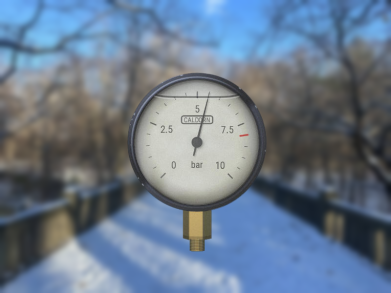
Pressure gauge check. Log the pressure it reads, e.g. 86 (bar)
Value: 5.5 (bar)
